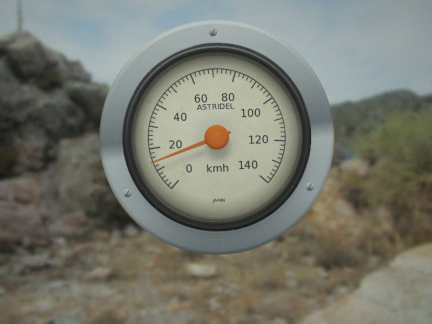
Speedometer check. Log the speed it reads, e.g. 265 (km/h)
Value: 14 (km/h)
